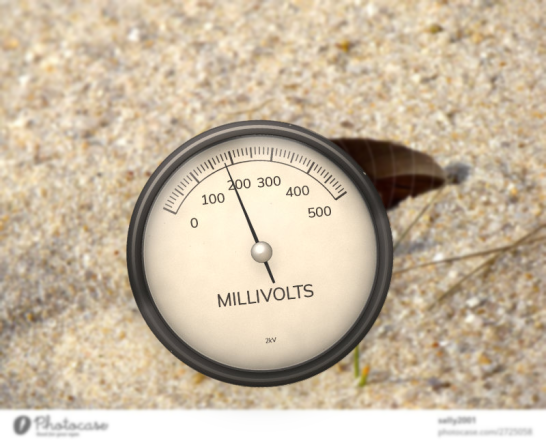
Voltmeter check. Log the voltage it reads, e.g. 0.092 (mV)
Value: 180 (mV)
